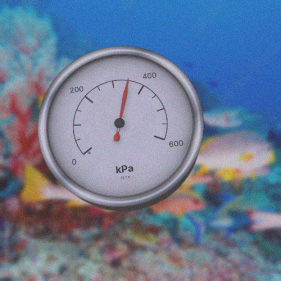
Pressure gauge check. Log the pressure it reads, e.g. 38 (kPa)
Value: 350 (kPa)
